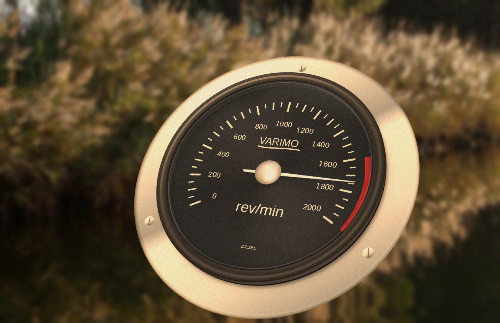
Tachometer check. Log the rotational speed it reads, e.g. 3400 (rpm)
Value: 1750 (rpm)
